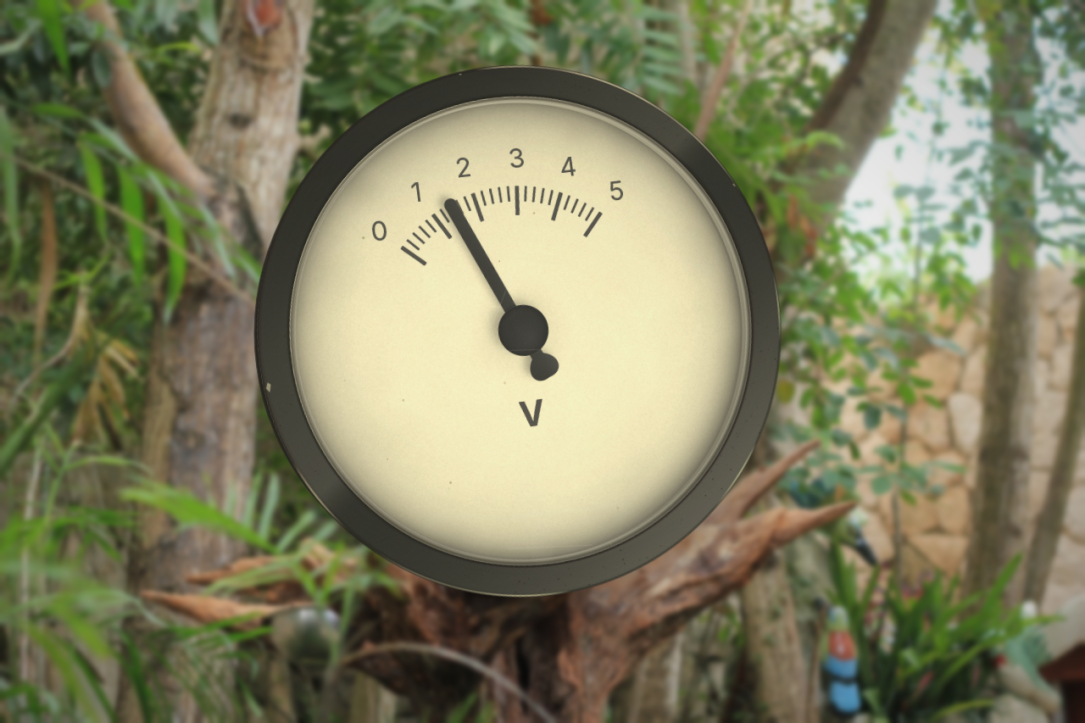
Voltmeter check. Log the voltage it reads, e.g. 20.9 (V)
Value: 1.4 (V)
